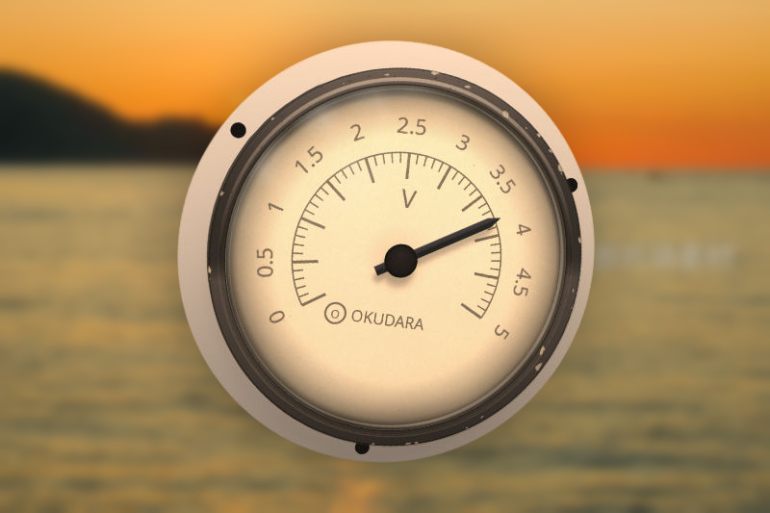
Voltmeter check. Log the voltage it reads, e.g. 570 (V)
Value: 3.8 (V)
